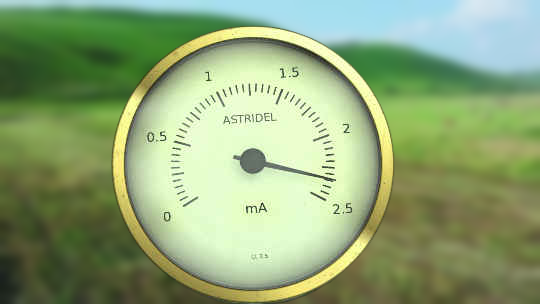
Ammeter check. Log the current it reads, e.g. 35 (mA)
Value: 2.35 (mA)
